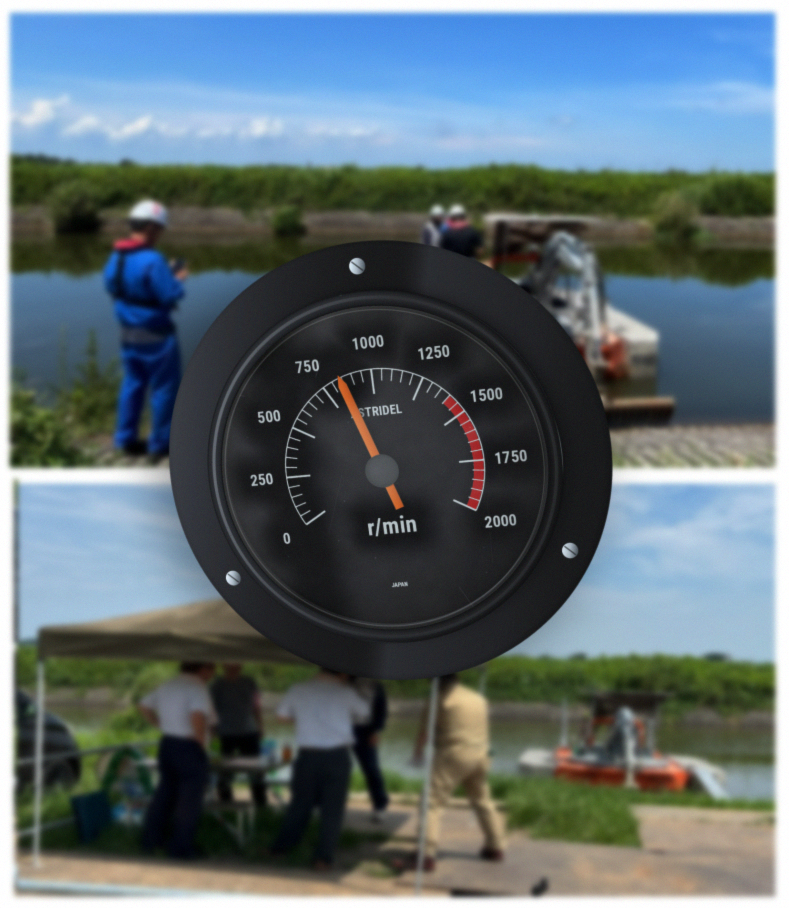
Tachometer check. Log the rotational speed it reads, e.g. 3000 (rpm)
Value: 850 (rpm)
